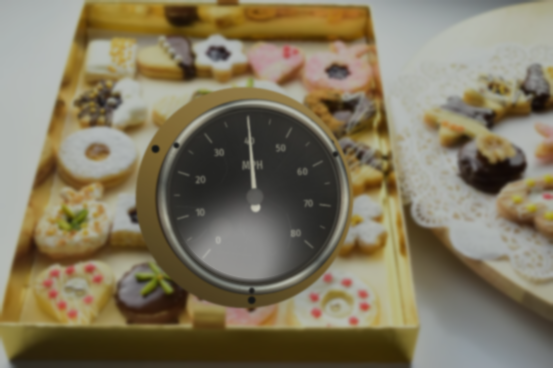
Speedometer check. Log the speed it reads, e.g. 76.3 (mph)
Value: 40 (mph)
